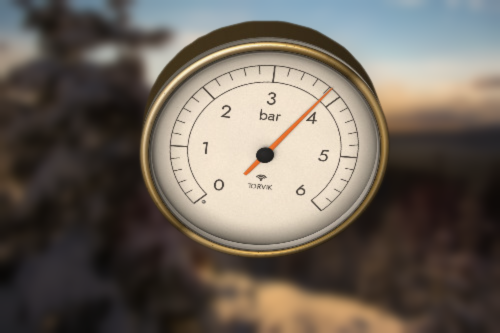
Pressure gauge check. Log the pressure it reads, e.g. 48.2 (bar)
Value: 3.8 (bar)
